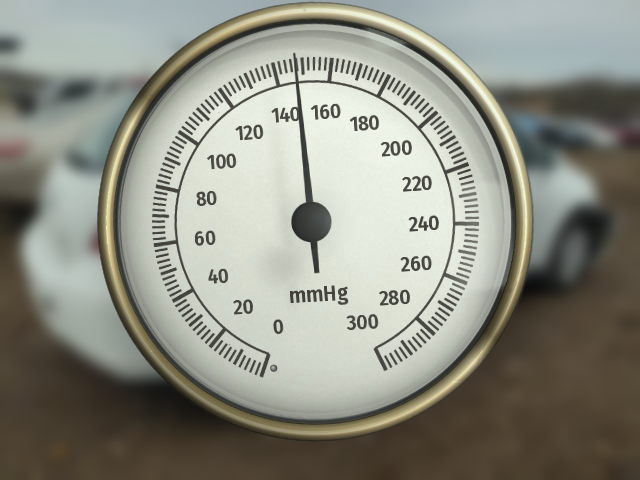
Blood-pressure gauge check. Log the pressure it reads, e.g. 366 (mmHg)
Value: 148 (mmHg)
